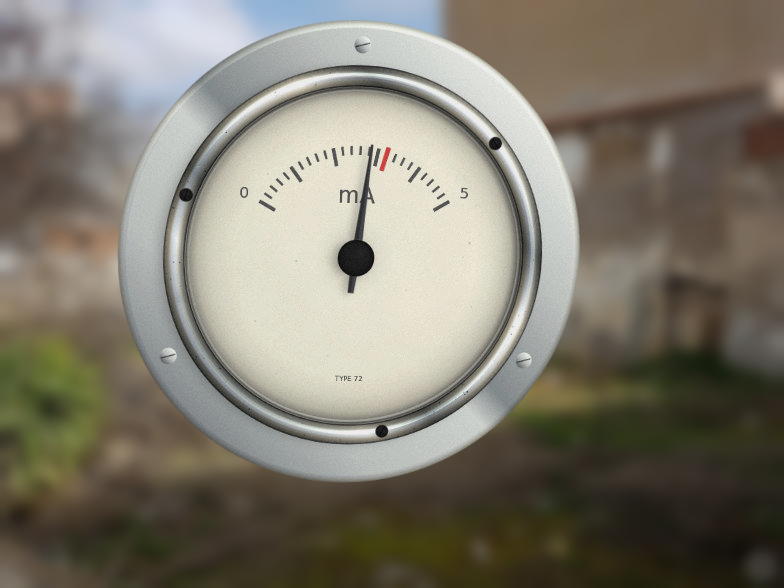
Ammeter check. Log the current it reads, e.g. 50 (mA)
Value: 2.8 (mA)
